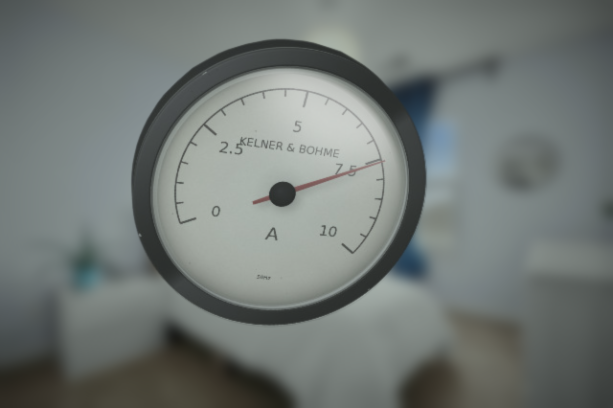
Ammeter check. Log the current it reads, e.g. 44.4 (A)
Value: 7.5 (A)
